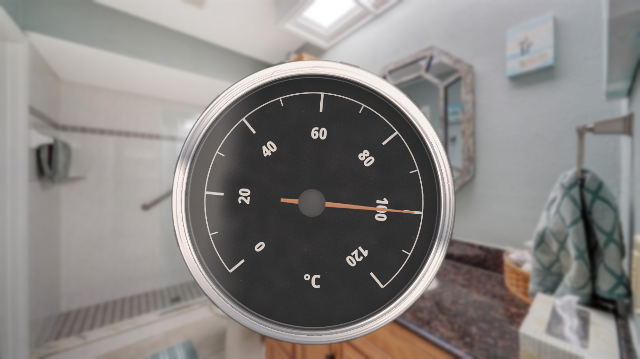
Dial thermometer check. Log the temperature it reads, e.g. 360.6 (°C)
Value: 100 (°C)
